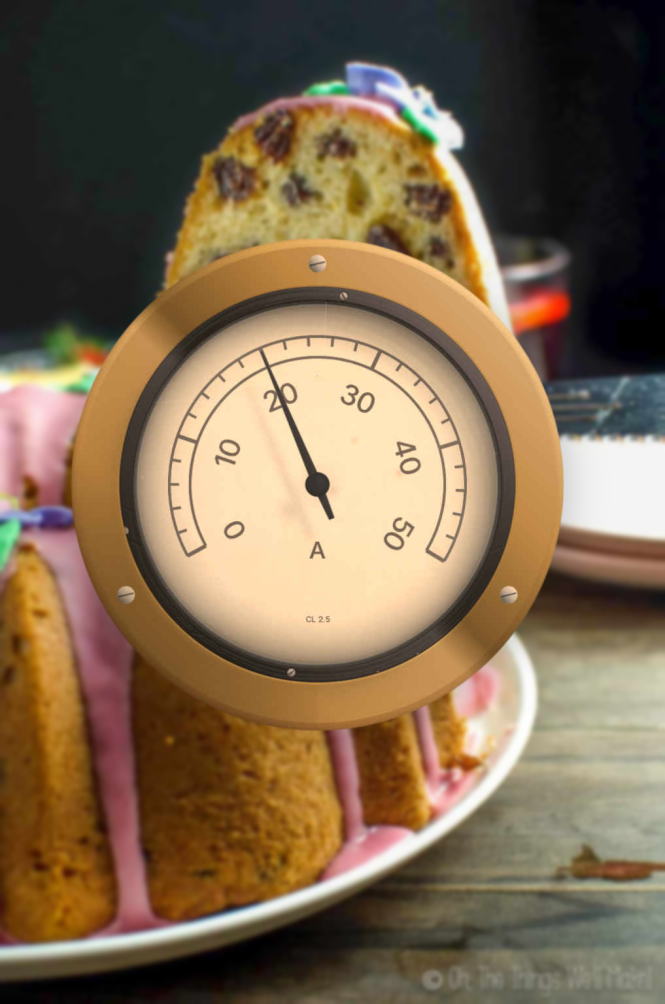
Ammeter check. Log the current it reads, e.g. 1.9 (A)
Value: 20 (A)
